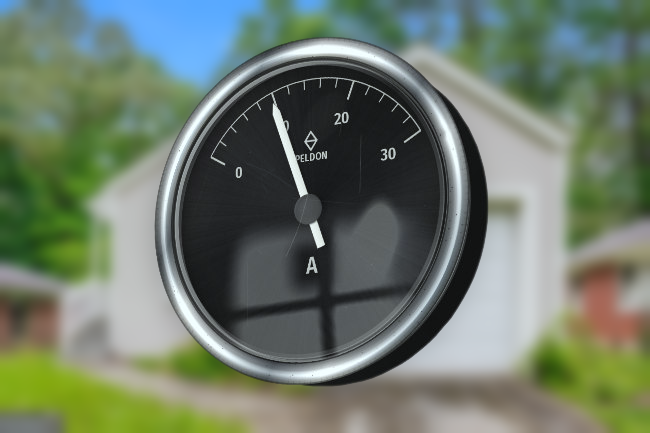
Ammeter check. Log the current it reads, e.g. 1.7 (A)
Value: 10 (A)
